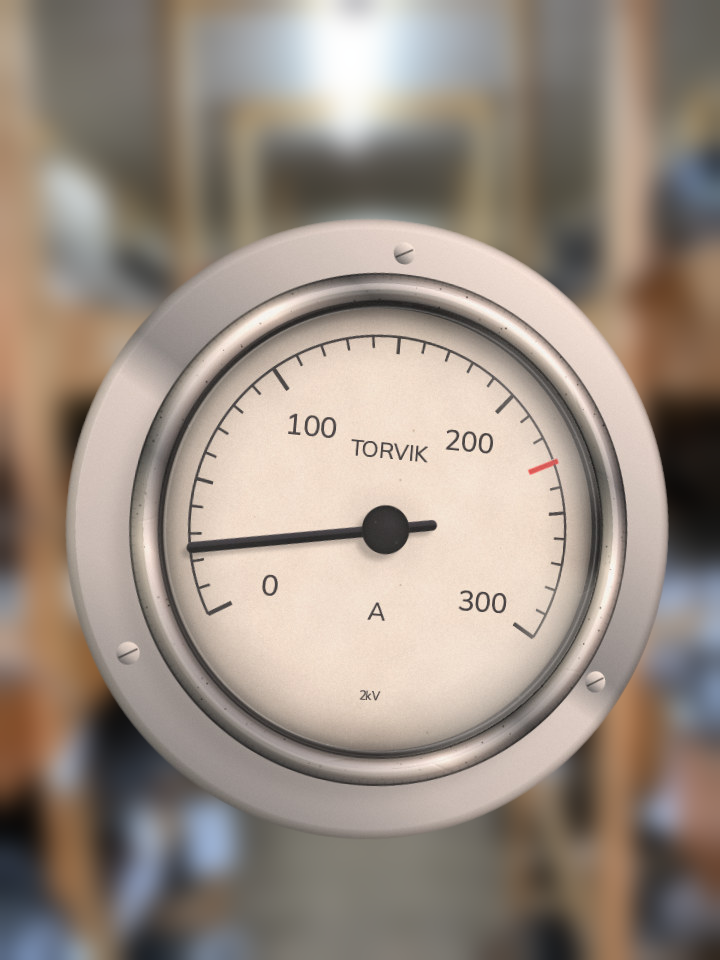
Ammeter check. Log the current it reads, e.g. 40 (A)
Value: 25 (A)
